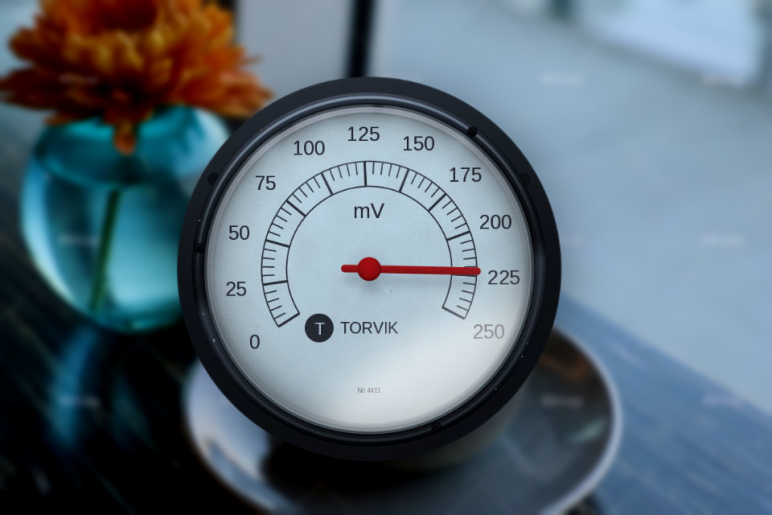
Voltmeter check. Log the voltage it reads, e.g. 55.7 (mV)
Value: 222.5 (mV)
